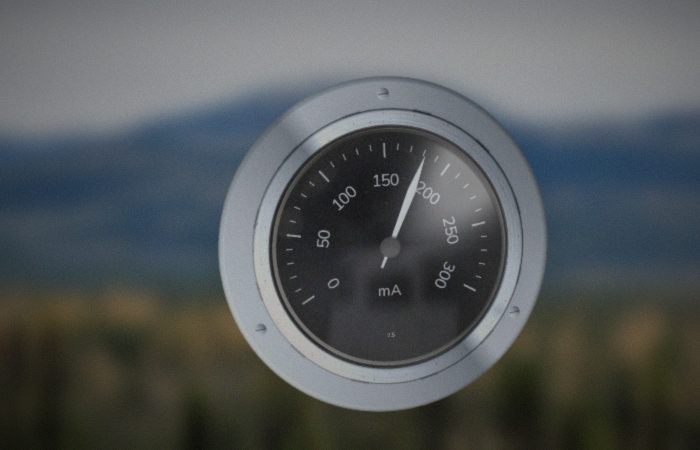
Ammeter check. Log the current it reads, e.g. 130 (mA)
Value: 180 (mA)
